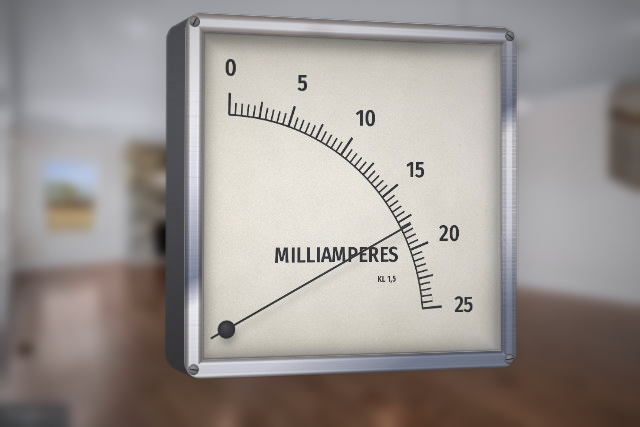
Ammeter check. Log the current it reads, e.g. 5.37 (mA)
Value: 18 (mA)
